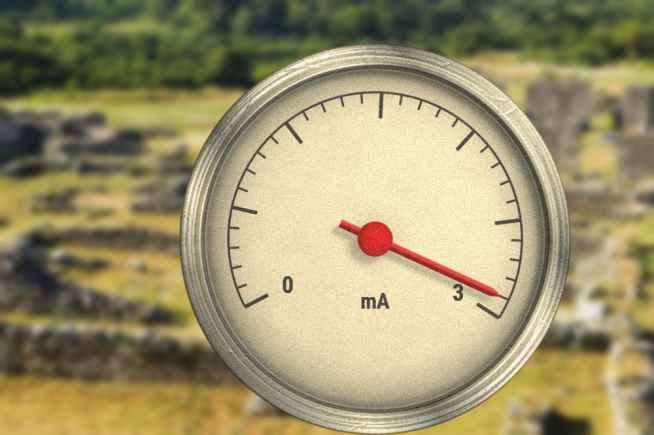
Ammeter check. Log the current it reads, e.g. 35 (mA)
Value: 2.9 (mA)
